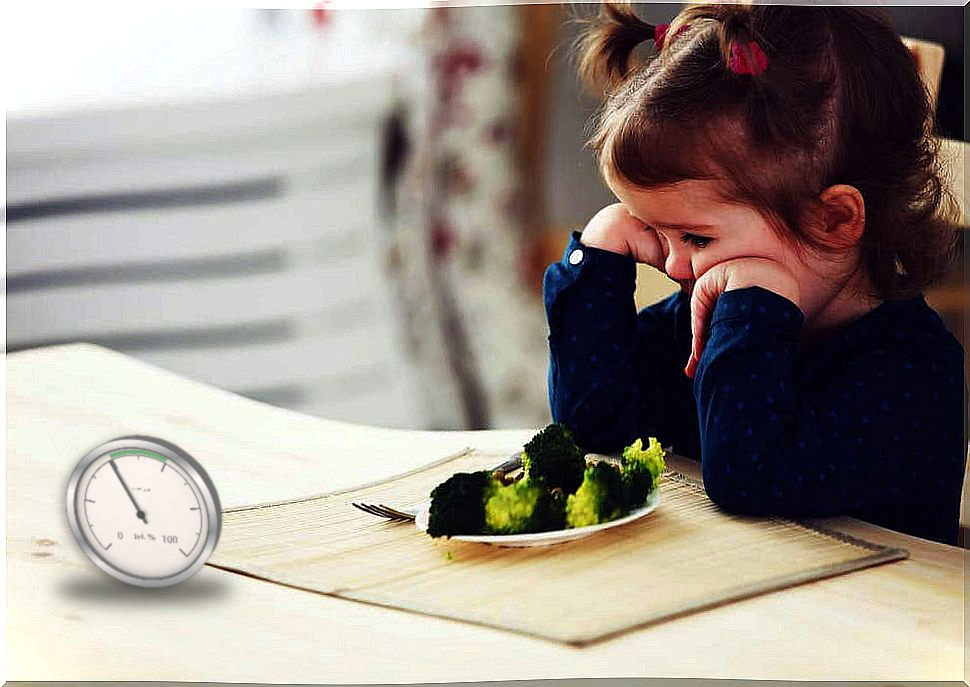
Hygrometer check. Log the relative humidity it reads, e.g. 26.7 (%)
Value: 40 (%)
